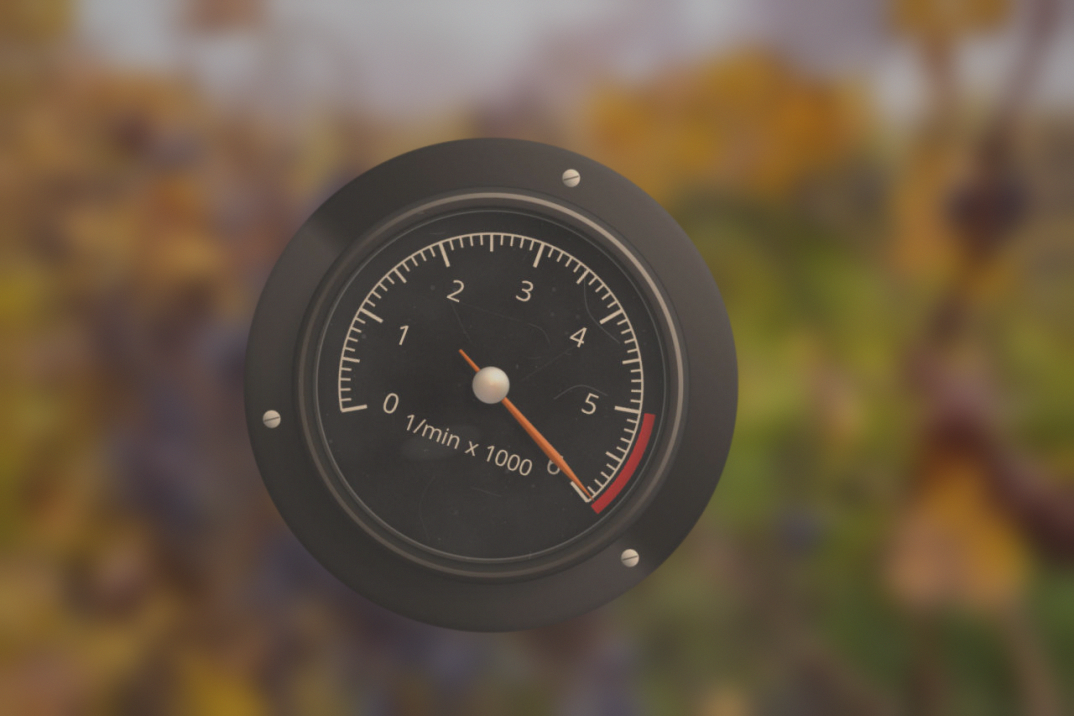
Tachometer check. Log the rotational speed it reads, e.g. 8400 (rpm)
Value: 5950 (rpm)
